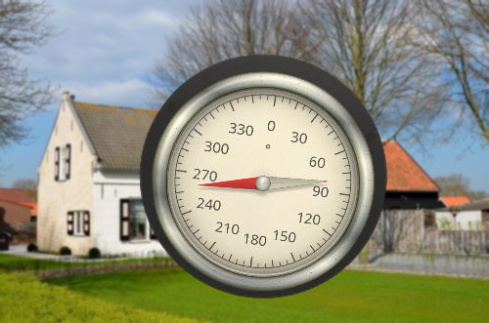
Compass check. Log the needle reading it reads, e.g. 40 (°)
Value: 260 (°)
